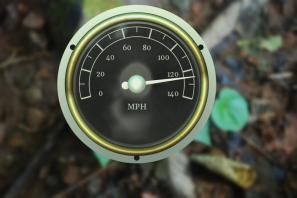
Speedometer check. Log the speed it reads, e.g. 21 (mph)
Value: 125 (mph)
